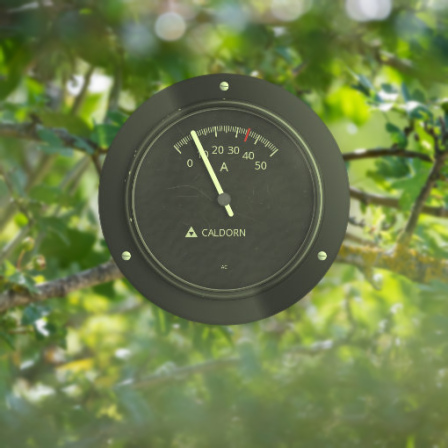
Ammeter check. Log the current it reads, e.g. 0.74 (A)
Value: 10 (A)
